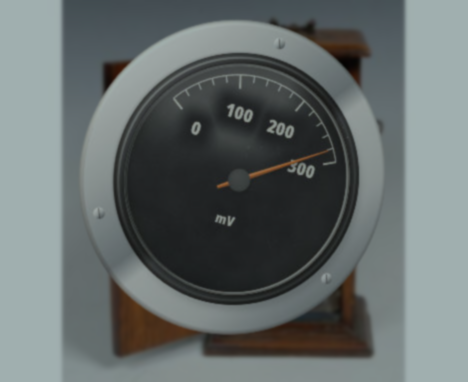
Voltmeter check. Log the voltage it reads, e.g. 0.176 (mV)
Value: 280 (mV)
